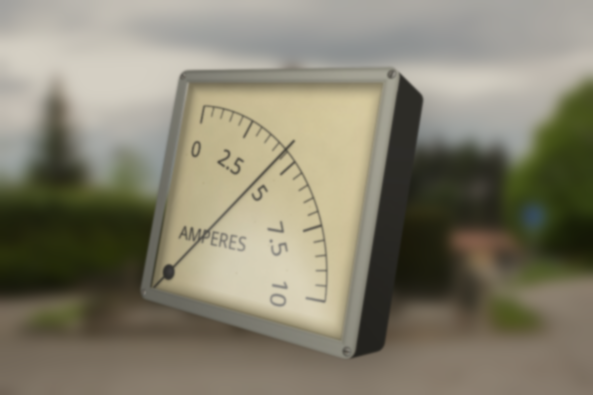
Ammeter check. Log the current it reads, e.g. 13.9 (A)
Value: 4.5 (A)
